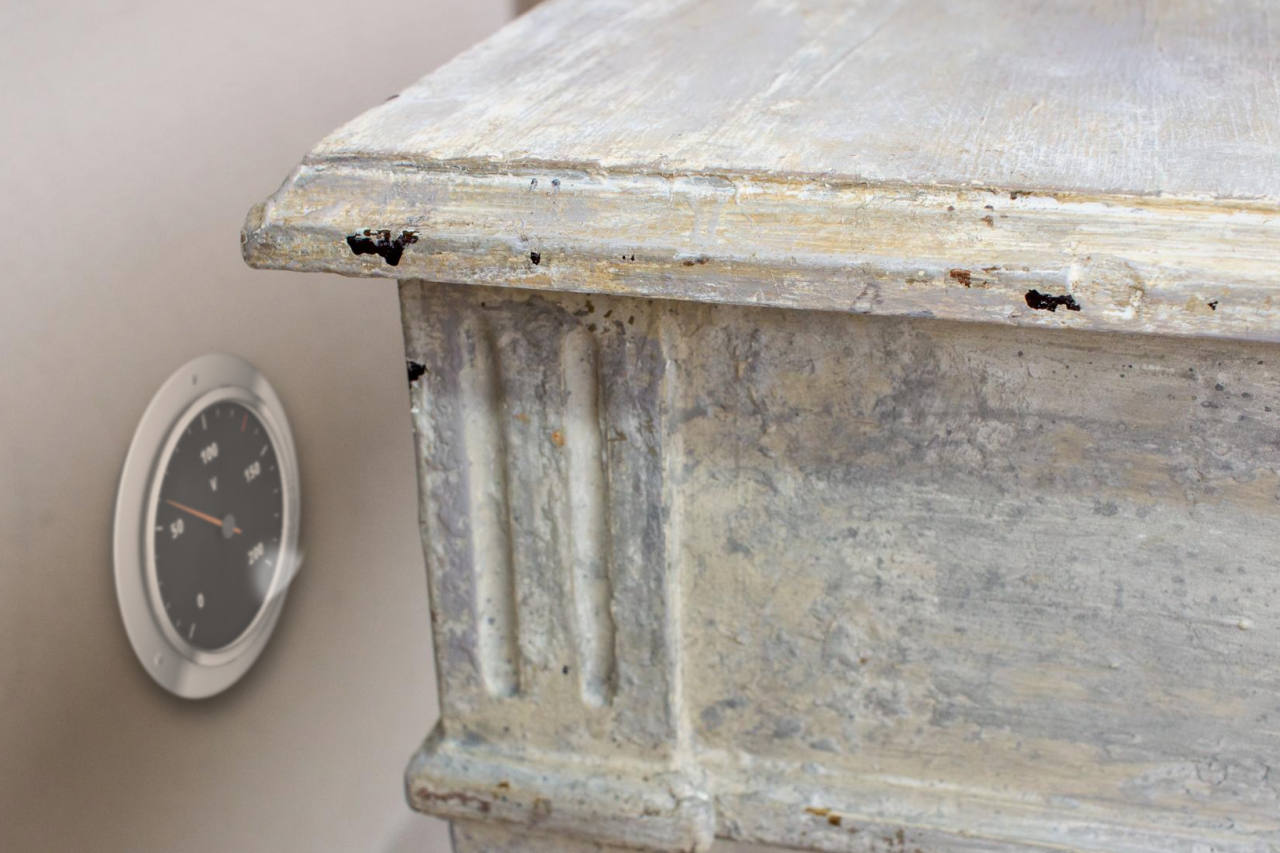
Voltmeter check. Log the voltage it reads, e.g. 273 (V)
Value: 60 (V)
